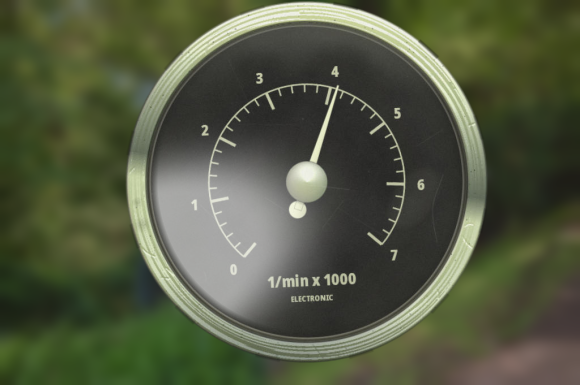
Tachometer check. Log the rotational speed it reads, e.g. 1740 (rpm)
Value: 4100 (rpm)
